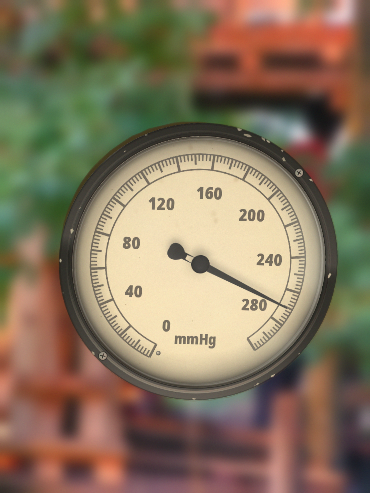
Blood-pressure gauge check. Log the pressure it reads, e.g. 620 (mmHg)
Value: 270 (mmHg)
